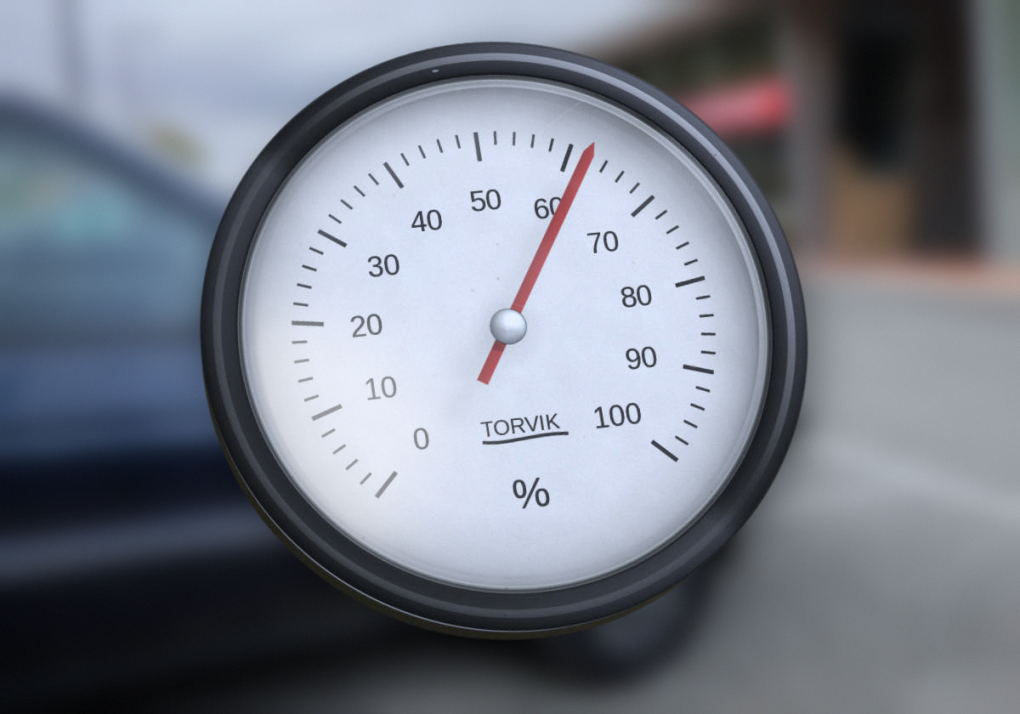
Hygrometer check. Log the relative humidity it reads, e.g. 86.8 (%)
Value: 62 (%)
